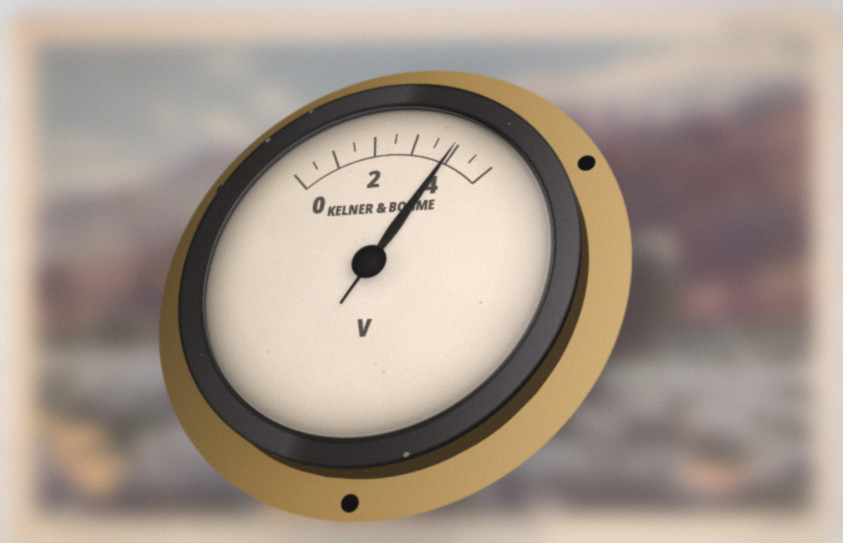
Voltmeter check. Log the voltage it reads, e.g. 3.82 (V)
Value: 4 (V)
